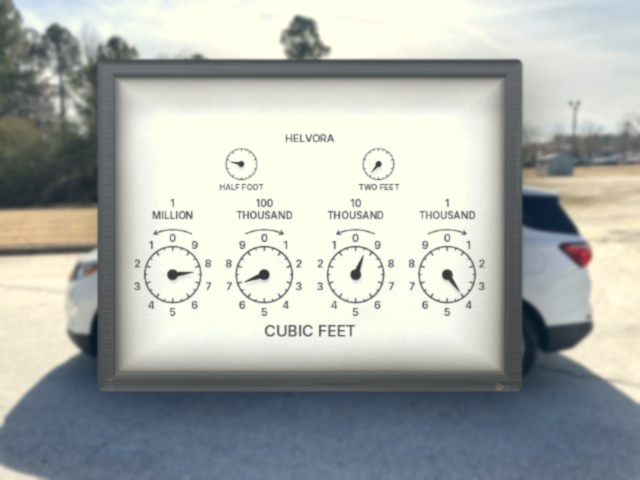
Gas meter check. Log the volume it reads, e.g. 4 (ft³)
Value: 769400 (ft³)
